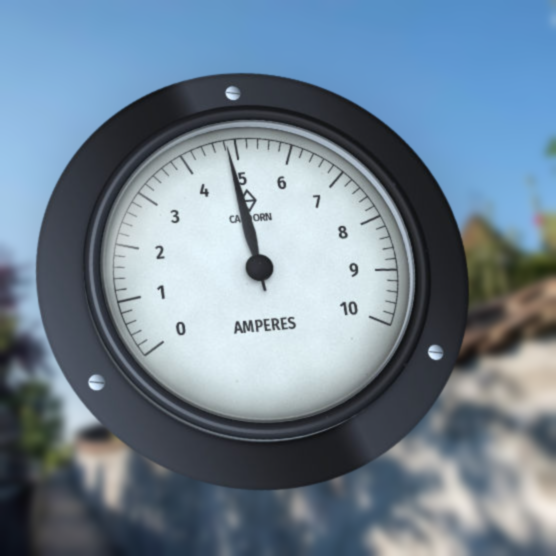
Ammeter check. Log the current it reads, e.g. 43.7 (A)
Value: 4.8 (A)
